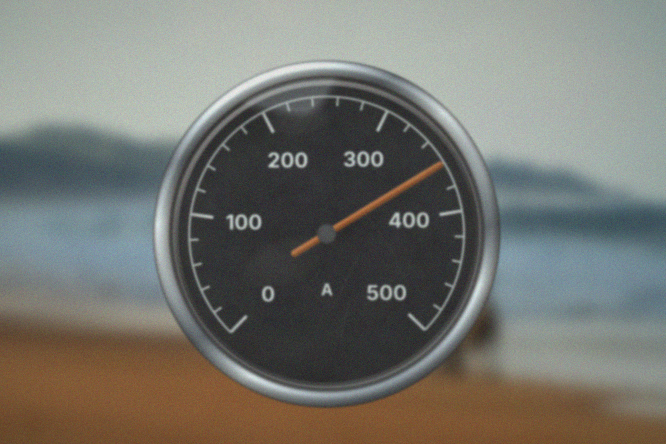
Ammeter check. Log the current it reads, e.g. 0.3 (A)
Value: 360 (A)
